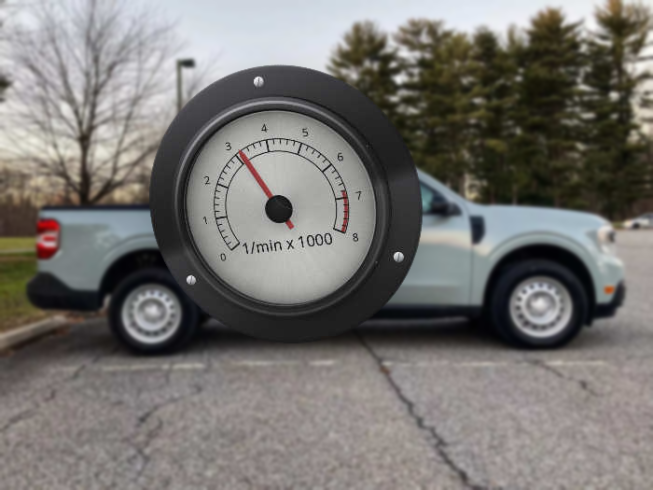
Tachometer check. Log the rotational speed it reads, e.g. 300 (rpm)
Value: 3200 (rpm)
